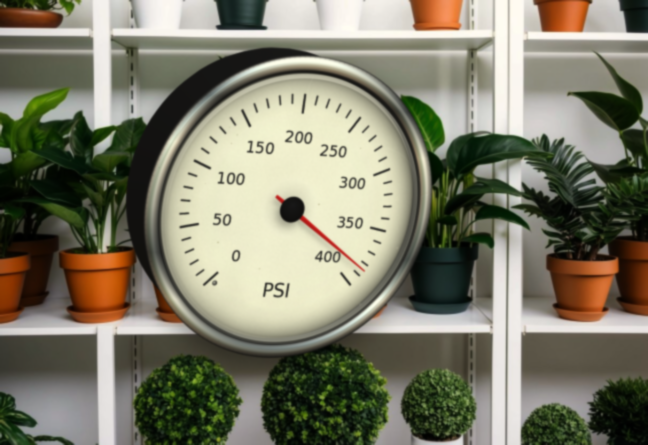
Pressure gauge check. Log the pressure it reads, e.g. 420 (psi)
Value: 385 (psi)
